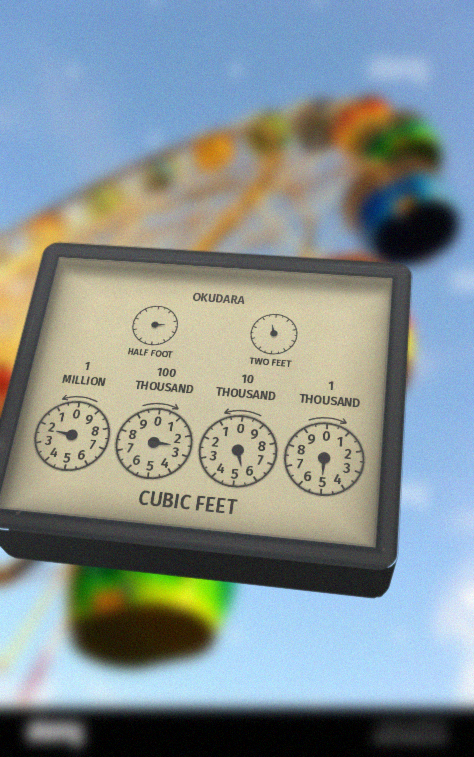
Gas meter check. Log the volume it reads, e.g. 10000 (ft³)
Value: 225500 (ft³)
